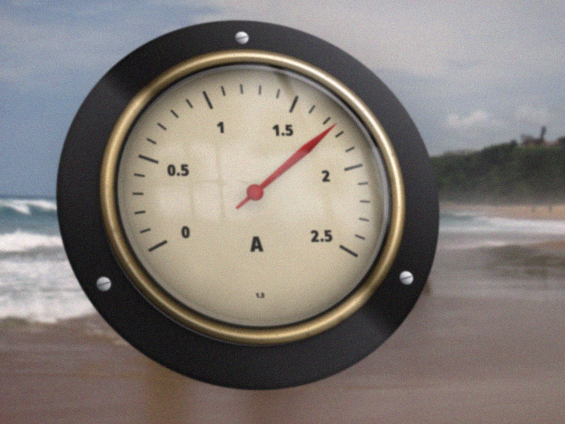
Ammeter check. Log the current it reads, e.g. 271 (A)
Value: 1.75 (A)
